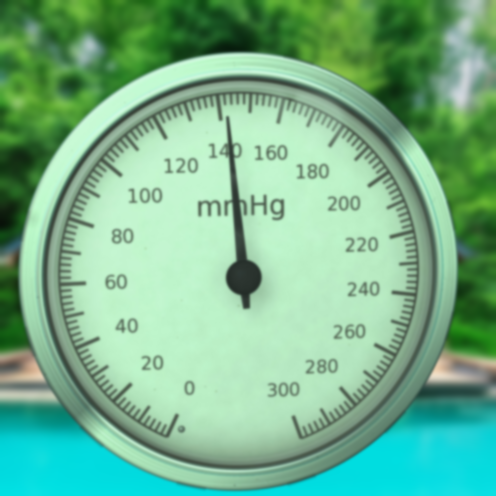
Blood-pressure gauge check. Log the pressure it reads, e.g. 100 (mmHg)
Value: 142 (mmHg)
